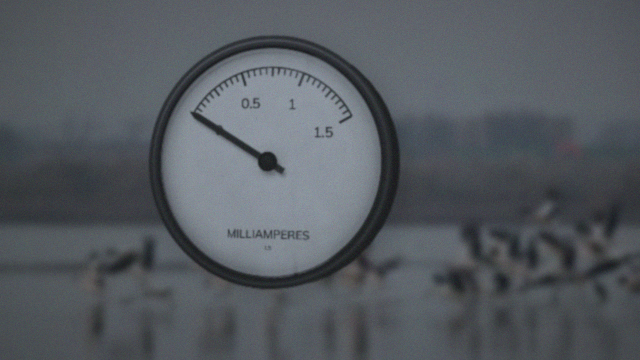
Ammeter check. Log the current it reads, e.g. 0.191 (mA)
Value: 0 (mA)
